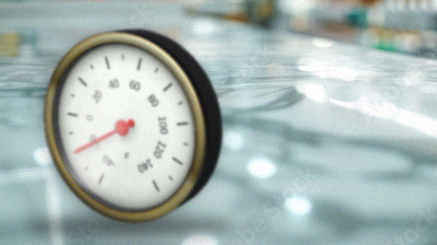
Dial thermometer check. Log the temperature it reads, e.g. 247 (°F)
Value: -20 (°F)
